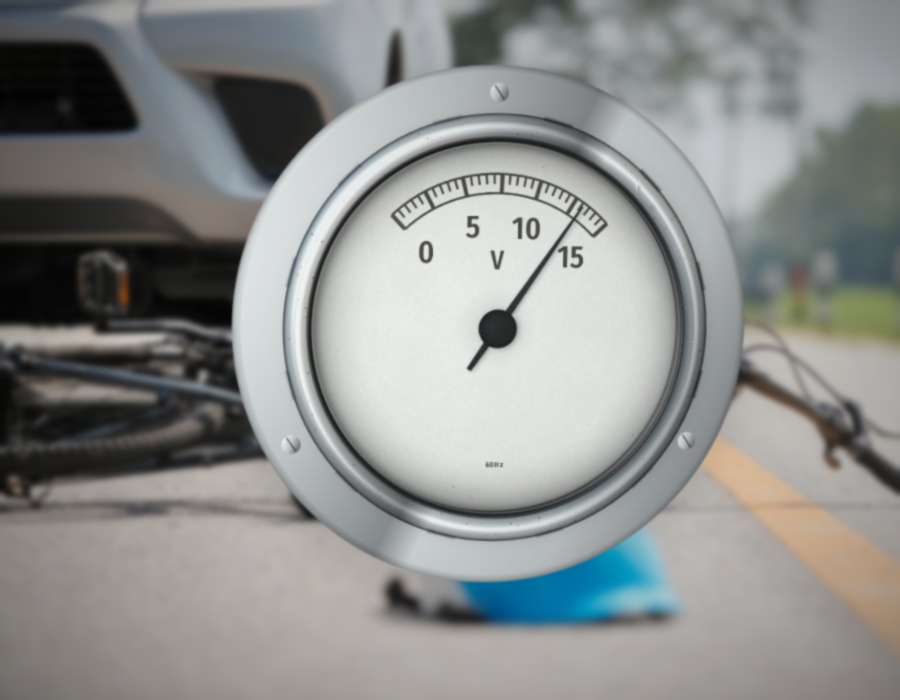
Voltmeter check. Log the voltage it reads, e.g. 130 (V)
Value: 13 (V)
